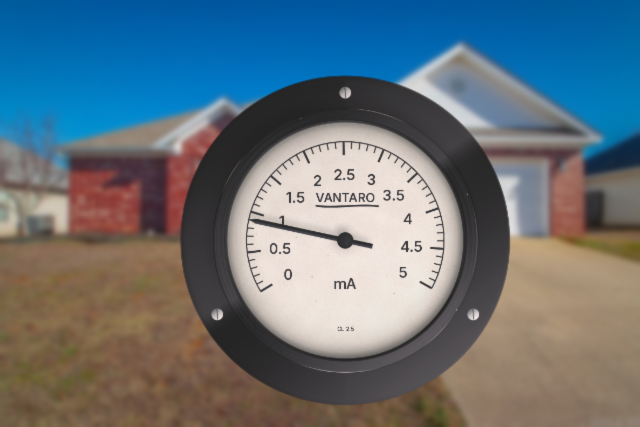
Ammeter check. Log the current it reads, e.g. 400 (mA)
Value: 0.9 (mA)
